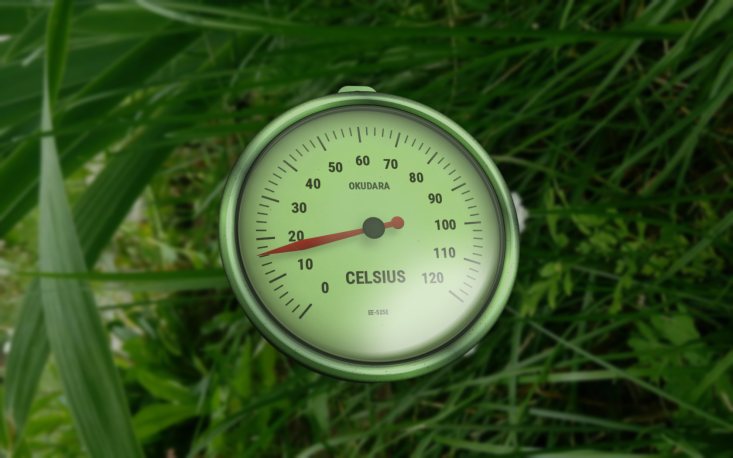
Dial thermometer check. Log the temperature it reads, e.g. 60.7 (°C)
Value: 16 (°C)
